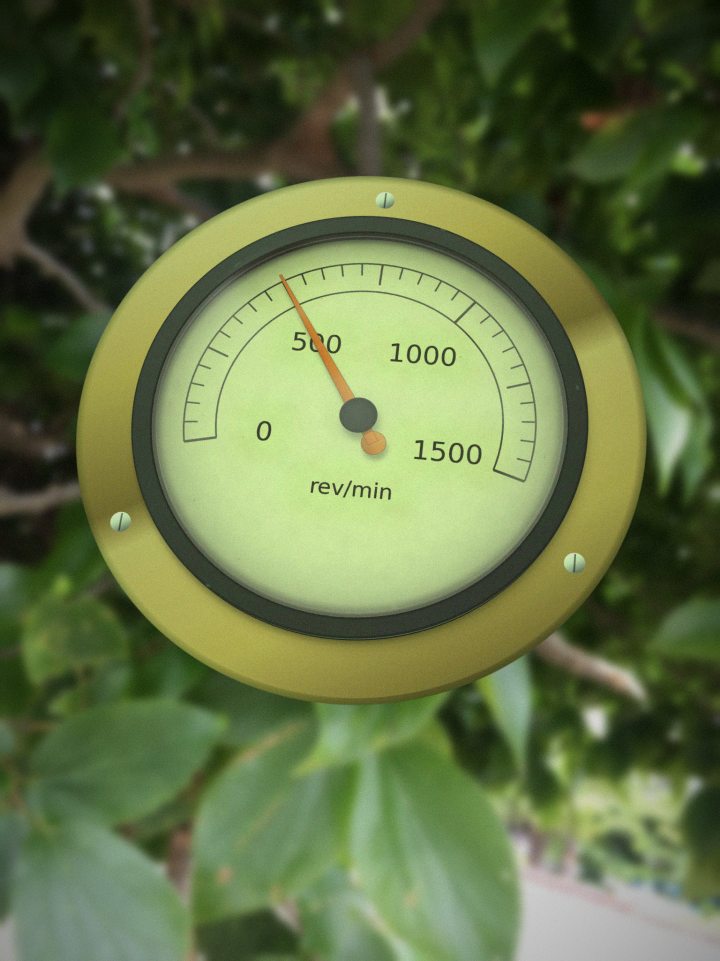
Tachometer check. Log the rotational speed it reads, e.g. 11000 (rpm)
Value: 500 (rpm)
